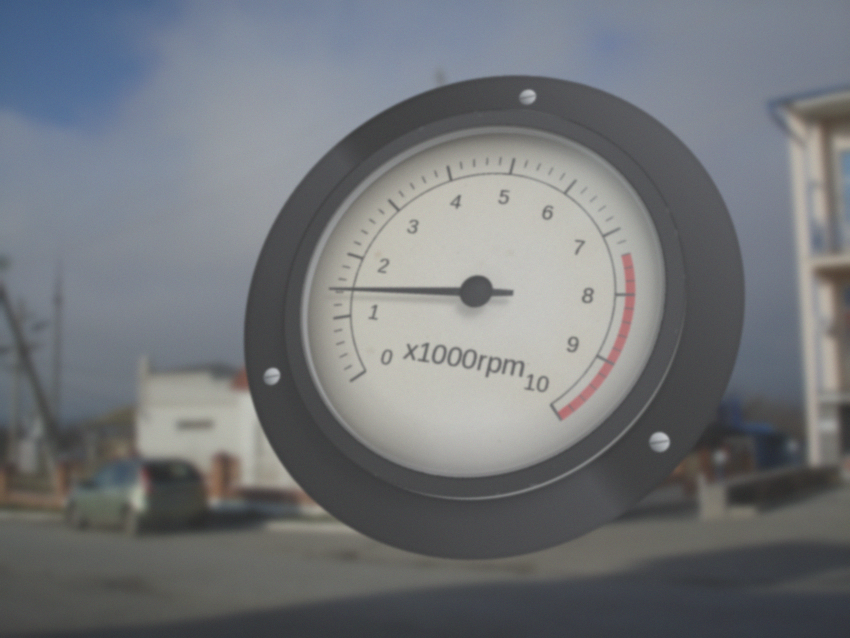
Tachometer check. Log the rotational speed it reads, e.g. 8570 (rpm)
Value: 1400 (rpm)
